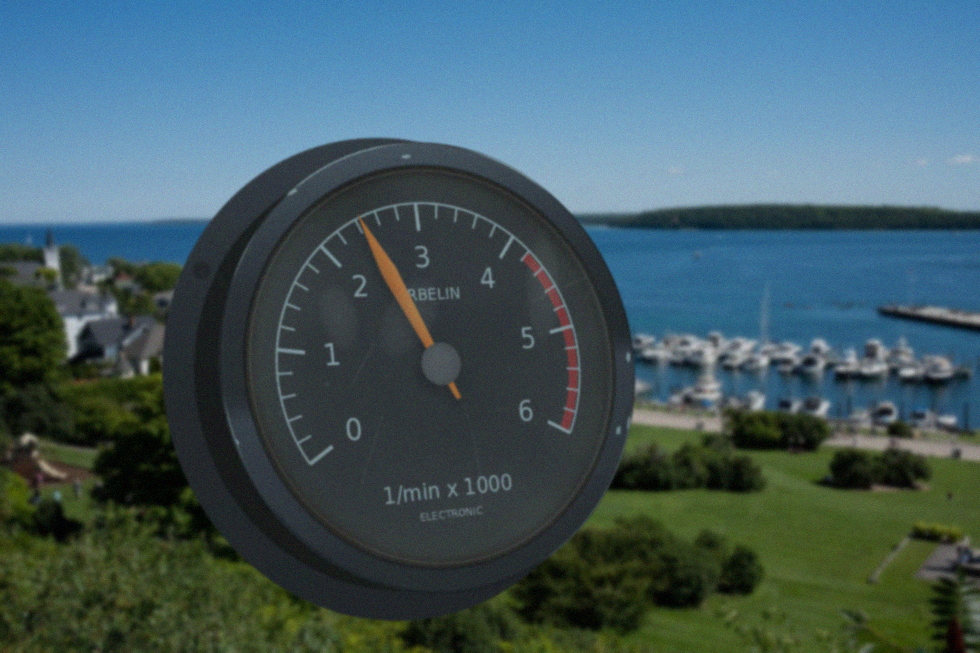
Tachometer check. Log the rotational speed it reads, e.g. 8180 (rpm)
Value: 2400 (rpm)
